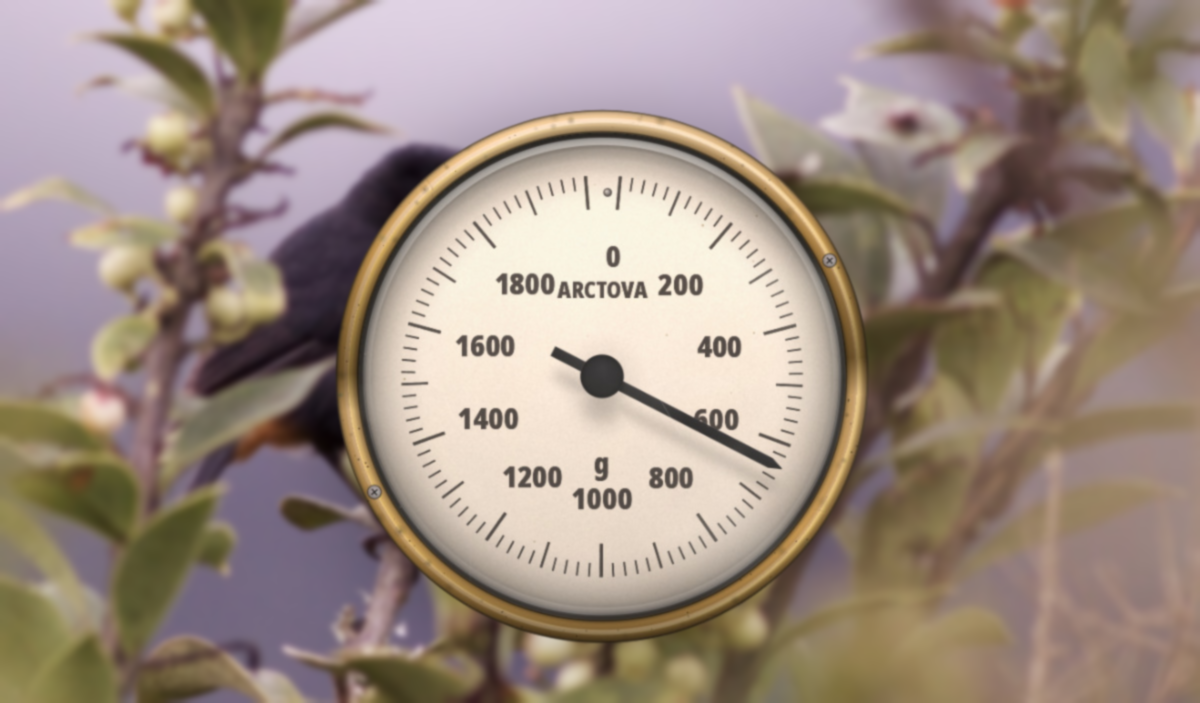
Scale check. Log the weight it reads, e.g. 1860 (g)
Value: 640 (g)
